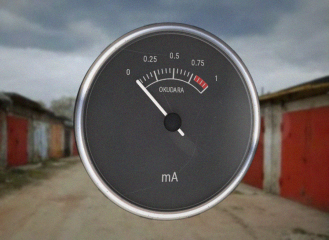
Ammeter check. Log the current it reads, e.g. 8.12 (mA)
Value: 0 (mA)
